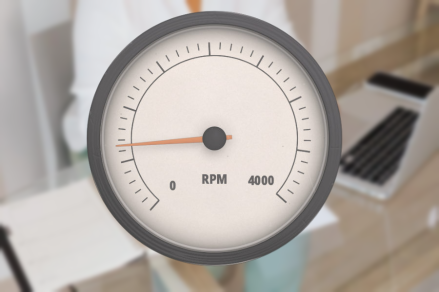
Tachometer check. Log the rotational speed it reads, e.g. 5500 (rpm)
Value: 650 (rpm)
